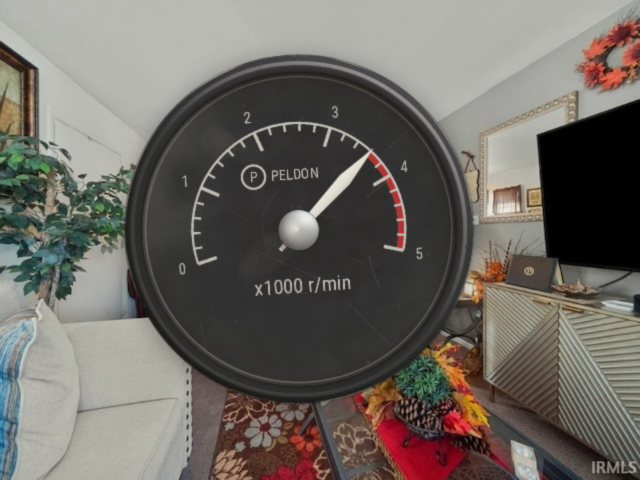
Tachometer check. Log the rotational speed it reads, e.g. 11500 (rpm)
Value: 3600 (rpm)
